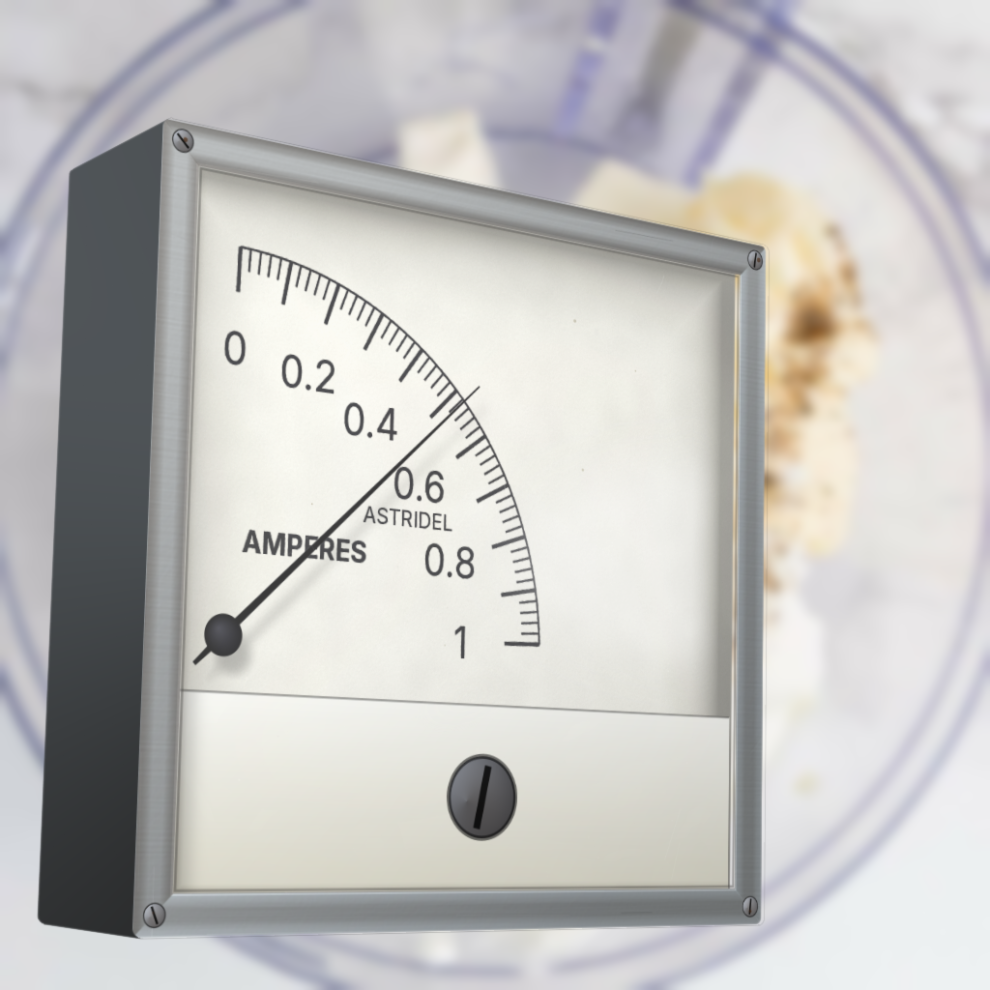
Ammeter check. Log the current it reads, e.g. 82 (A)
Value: 0.52 (A)
